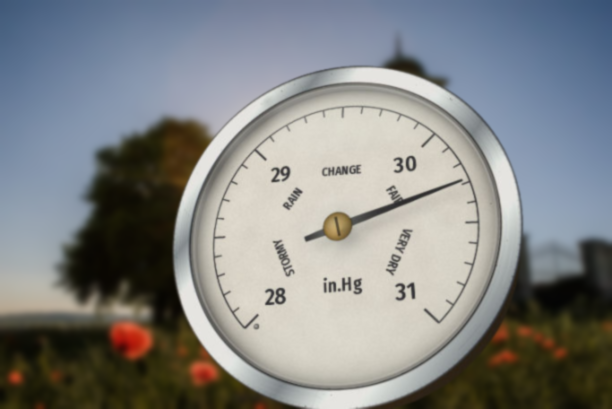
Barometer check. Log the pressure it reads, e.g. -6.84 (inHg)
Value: 30.3 (inHg)
